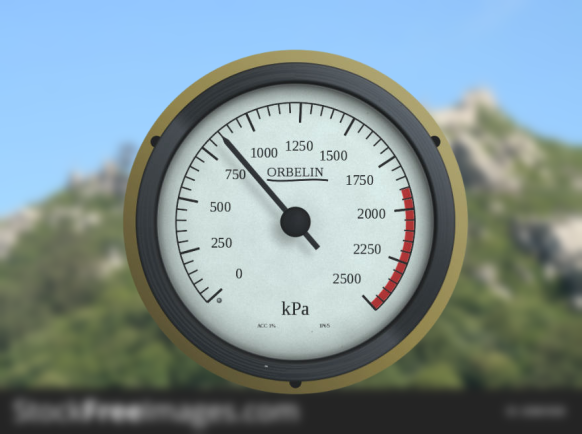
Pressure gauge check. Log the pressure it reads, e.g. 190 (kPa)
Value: 850 (kPa)
